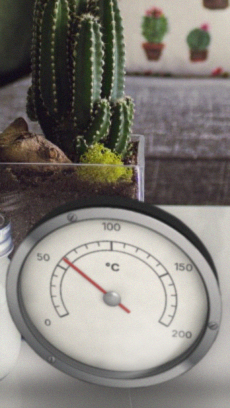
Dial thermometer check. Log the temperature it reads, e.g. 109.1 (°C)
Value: 60 (°C)
